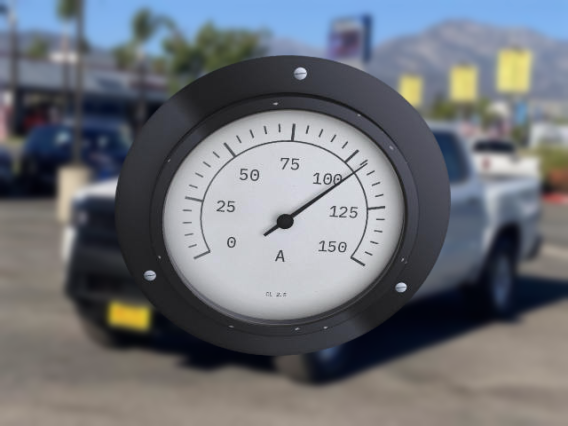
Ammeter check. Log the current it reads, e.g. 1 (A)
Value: 105 (A)
